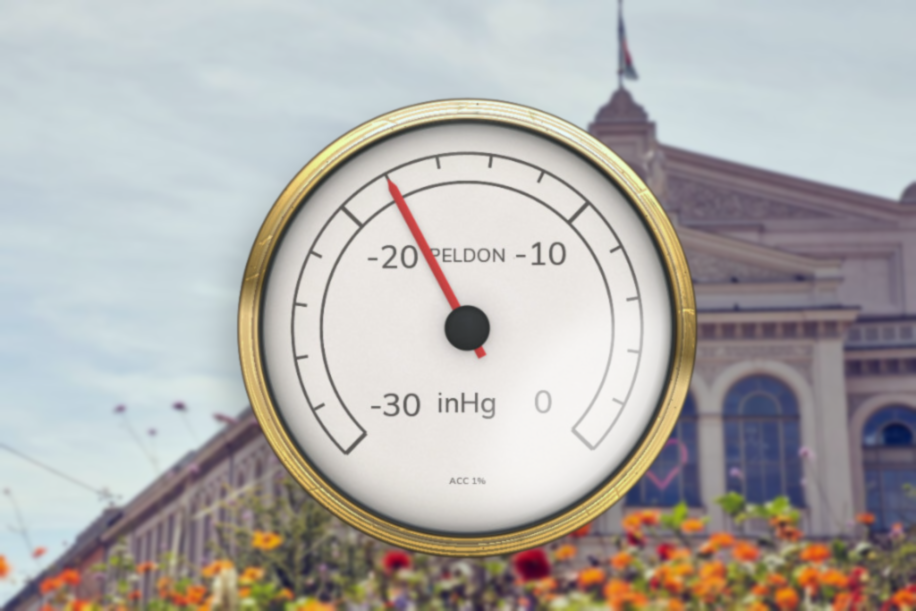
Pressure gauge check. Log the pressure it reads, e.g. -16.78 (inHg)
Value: -18 (inHg)
